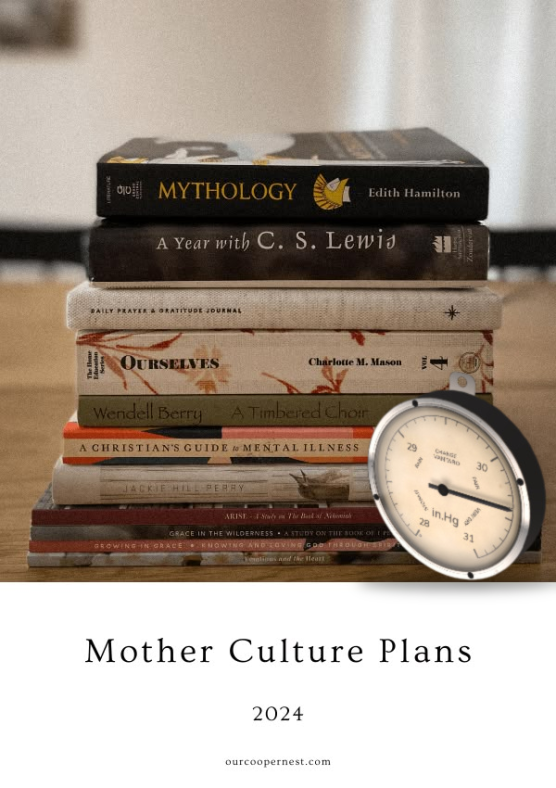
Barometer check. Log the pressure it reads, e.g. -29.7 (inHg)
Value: 30.4 (inHg)
